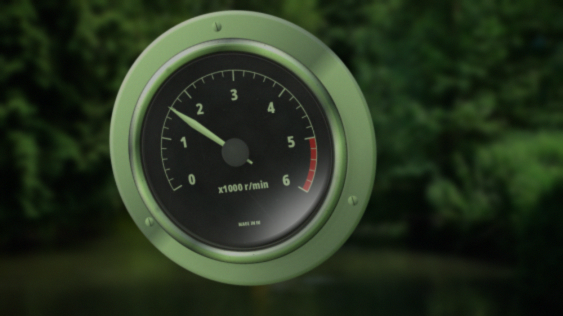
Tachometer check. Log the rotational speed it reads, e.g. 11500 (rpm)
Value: 1600 (rpm)
